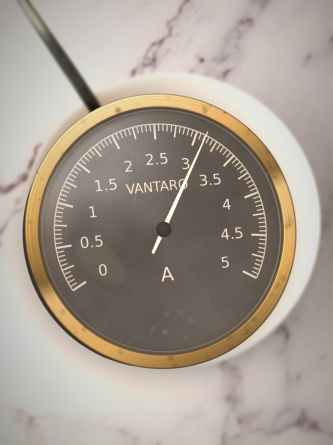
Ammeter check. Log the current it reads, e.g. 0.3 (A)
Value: 3.1 (A)
